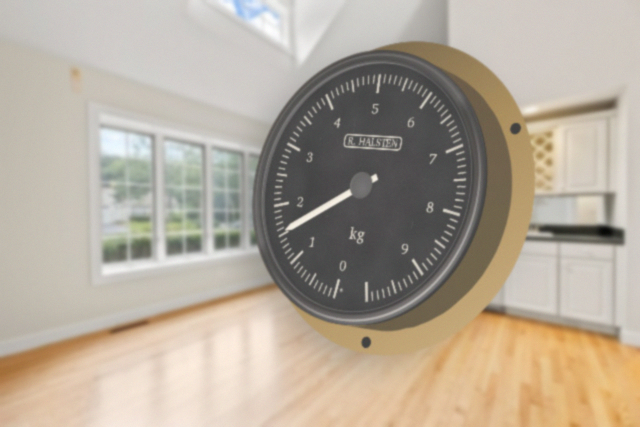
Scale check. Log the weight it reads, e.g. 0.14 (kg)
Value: 1.5 (kg)
